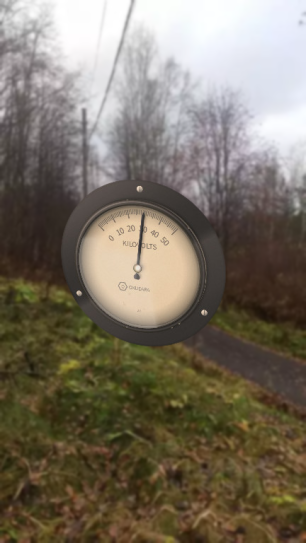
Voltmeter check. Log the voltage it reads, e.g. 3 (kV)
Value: 30 (kV)
